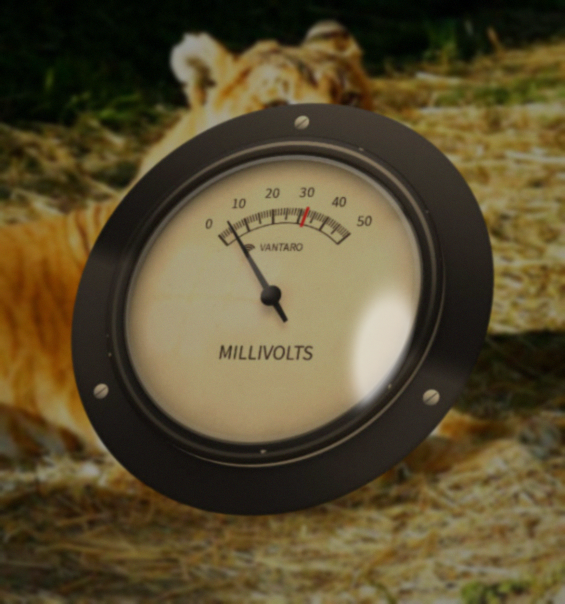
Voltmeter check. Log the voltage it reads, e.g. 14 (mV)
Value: 5 (mV)
